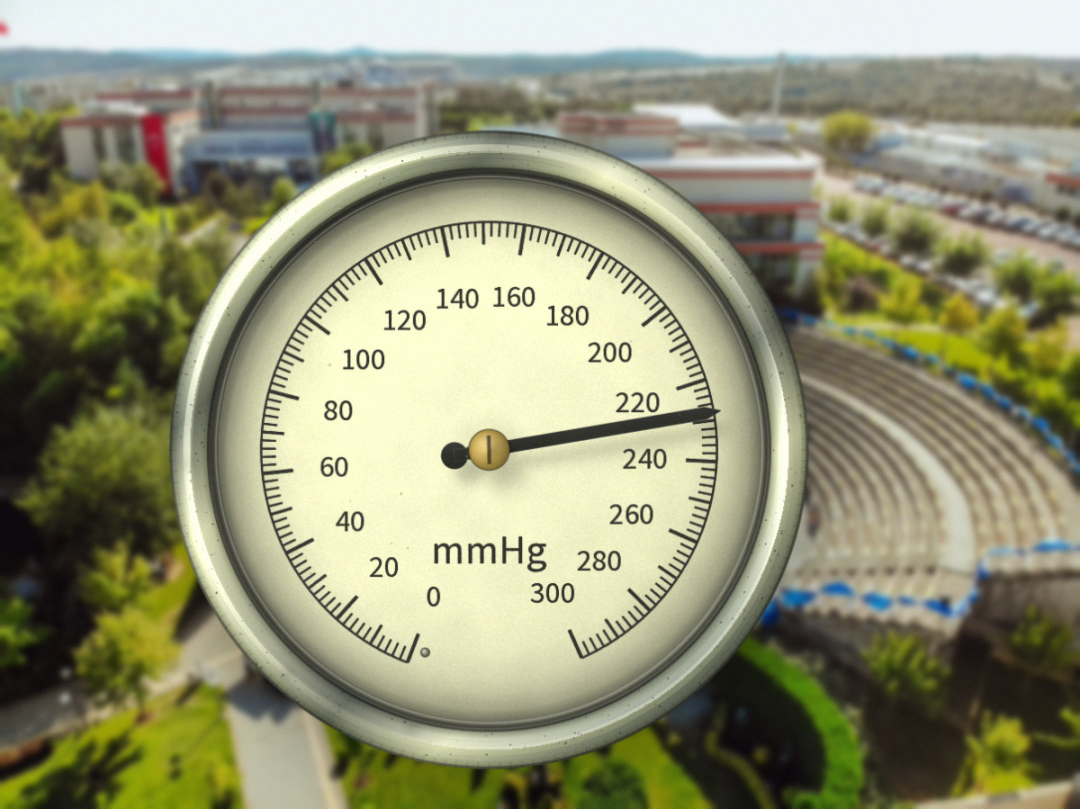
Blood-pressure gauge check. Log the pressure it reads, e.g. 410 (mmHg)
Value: 228 (mmHg)
